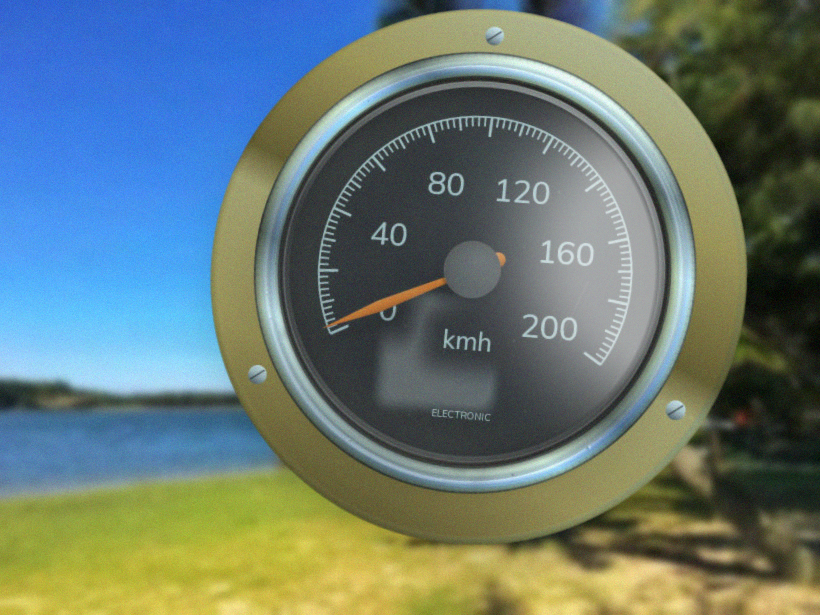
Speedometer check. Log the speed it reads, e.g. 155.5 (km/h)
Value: 2 (km/h)
